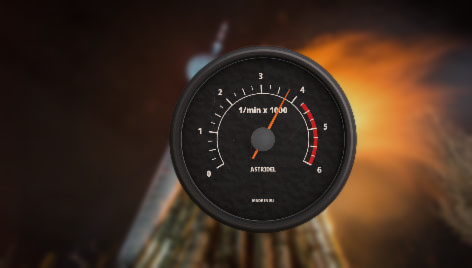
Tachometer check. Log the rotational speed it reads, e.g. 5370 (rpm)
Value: 3750 (rpm)
